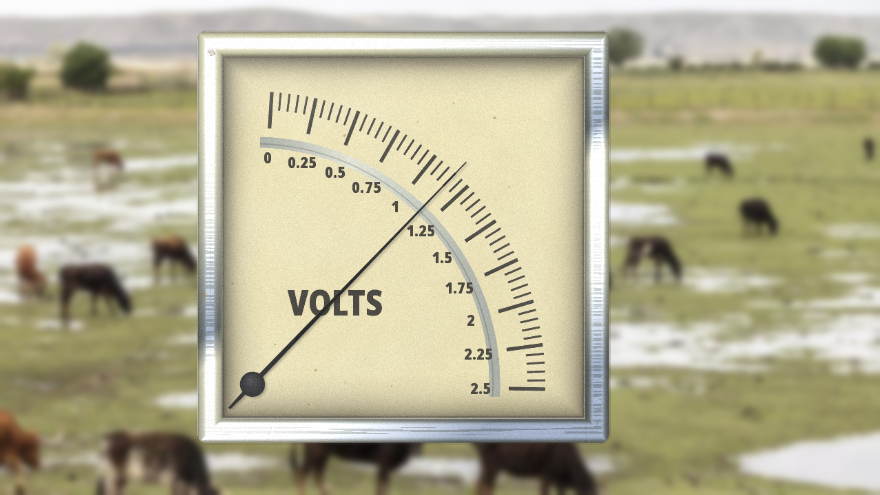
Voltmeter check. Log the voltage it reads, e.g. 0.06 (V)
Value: 1.15 (V)
